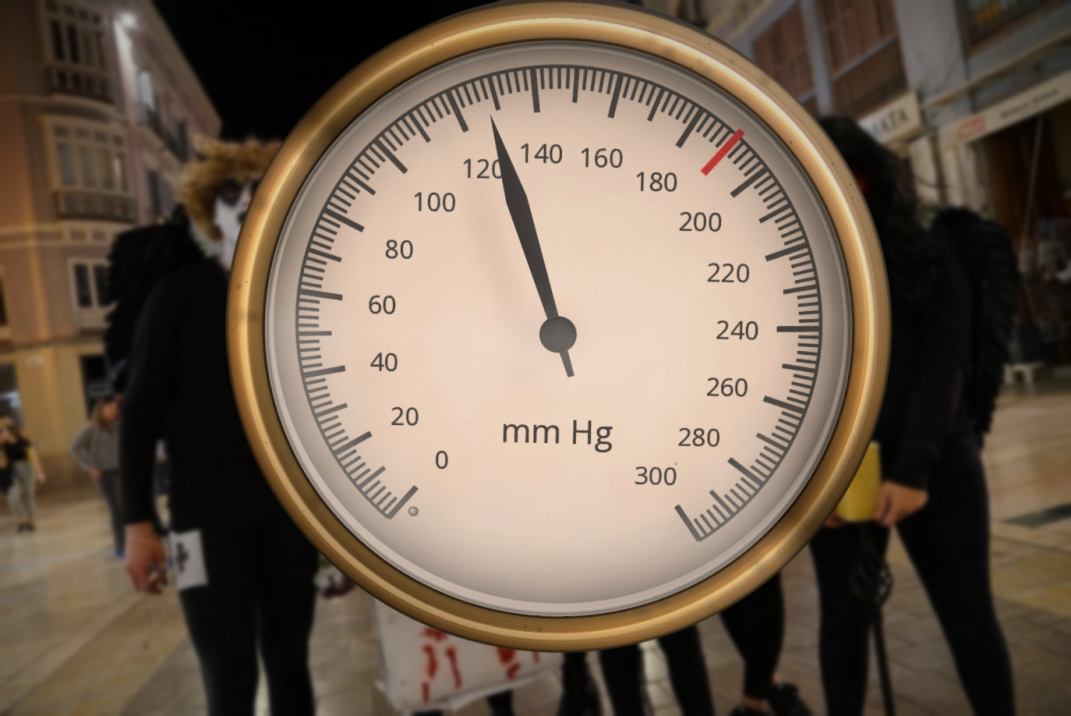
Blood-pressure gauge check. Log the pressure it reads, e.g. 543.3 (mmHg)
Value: 128 (mmHg)
